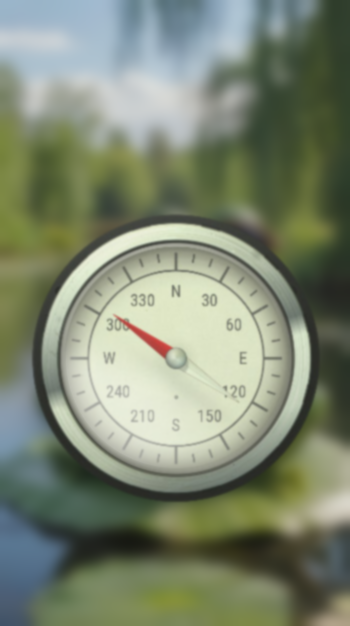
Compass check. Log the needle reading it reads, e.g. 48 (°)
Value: 305 (°)
